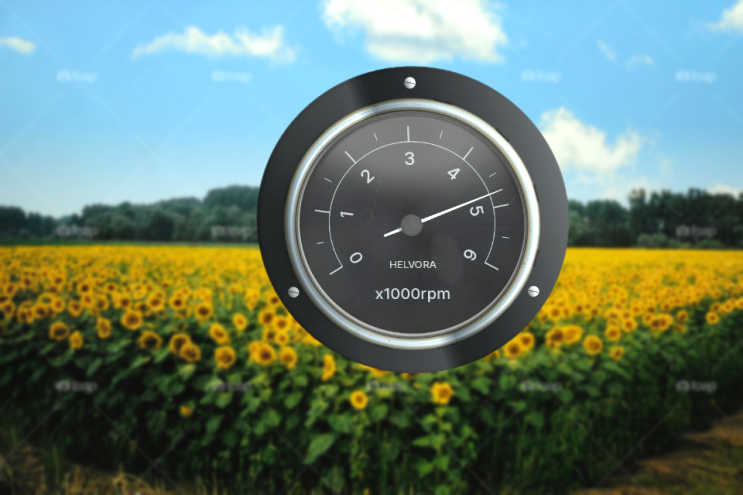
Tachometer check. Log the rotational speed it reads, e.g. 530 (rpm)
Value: 4750 (rpm)
